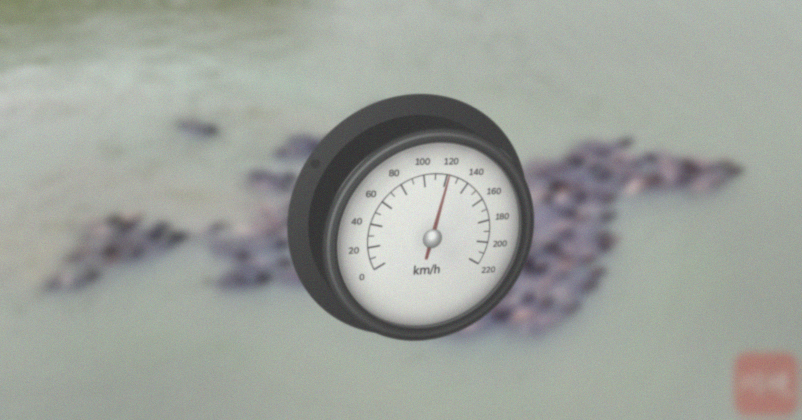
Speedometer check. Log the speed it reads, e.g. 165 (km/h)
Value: 120 (km/h)
